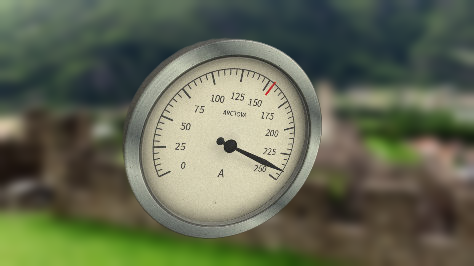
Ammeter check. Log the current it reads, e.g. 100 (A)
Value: 240 (A)
